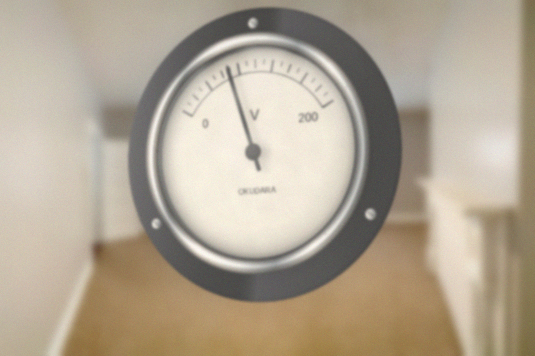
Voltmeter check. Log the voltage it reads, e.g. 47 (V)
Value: 70 (V)
